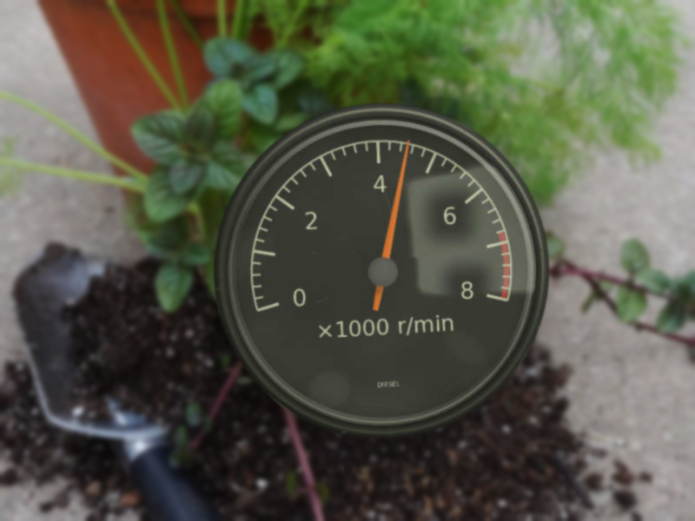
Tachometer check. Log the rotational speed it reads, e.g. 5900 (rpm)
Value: 4500 (rpm)
